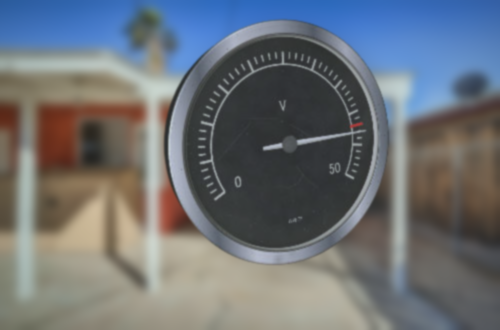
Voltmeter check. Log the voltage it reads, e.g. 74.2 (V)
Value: 43 (V)
